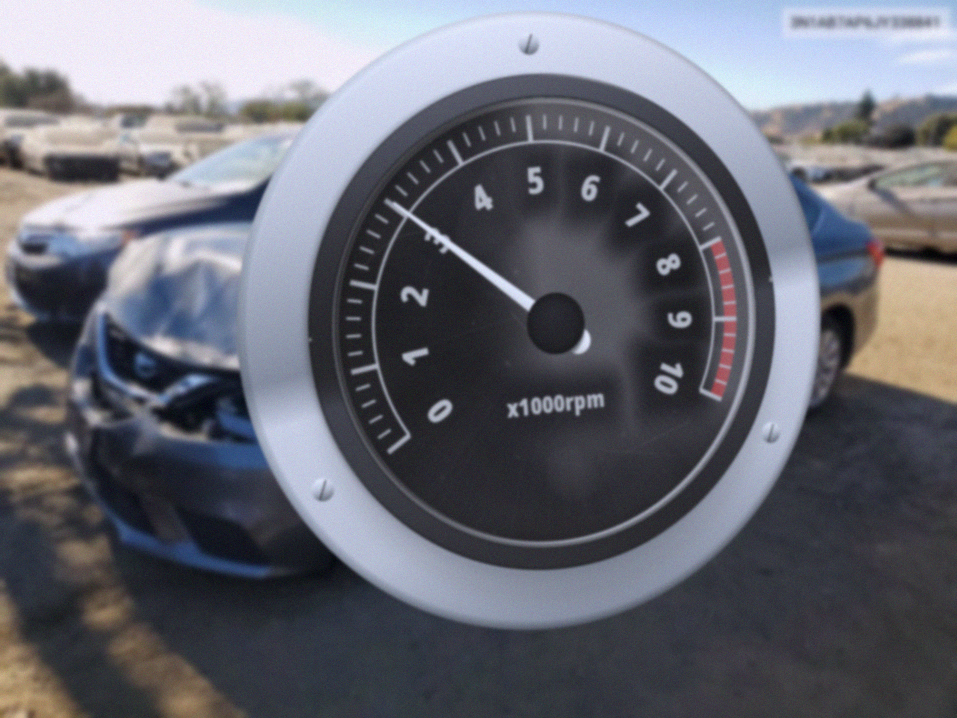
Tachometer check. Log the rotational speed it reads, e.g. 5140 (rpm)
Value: 3000 (rpm)
